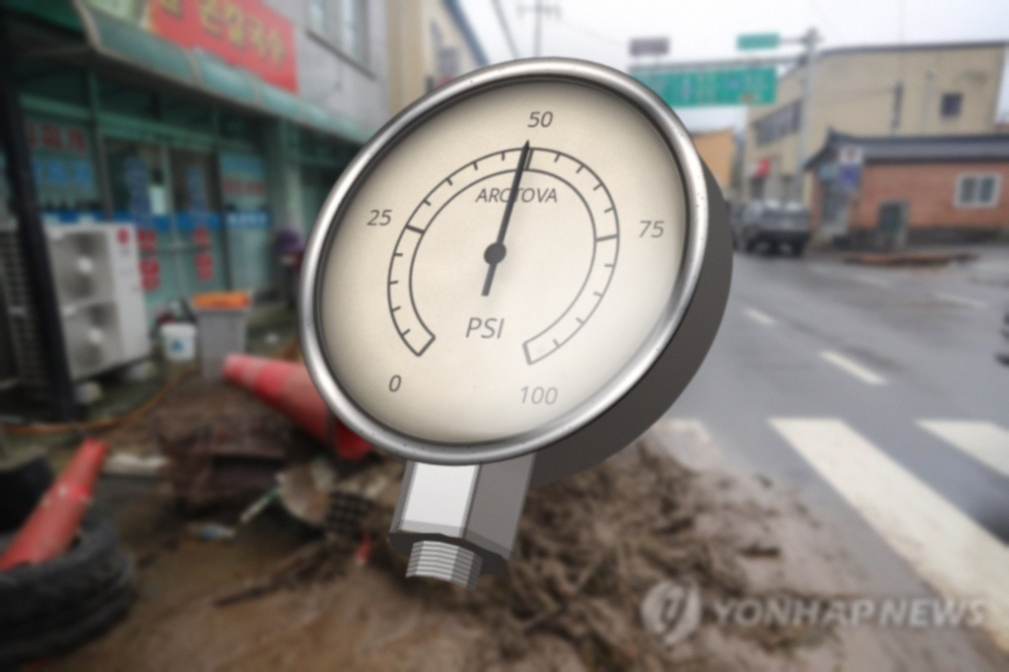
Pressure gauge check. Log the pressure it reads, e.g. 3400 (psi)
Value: 50 (psi)
